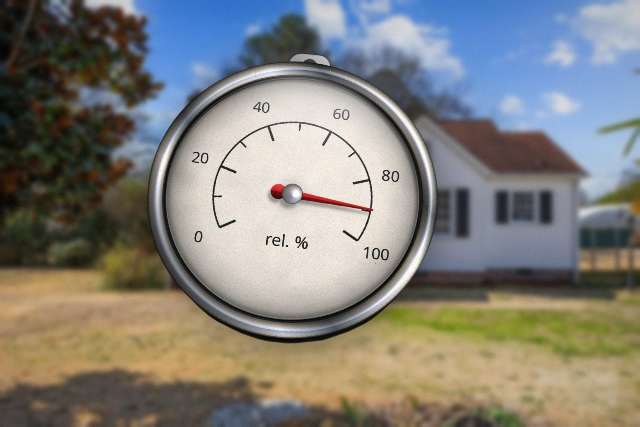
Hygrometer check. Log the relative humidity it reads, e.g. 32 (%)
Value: 90 (%)
